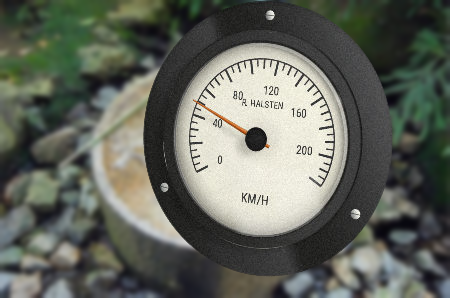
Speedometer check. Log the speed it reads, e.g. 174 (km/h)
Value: 50 (km/h)
